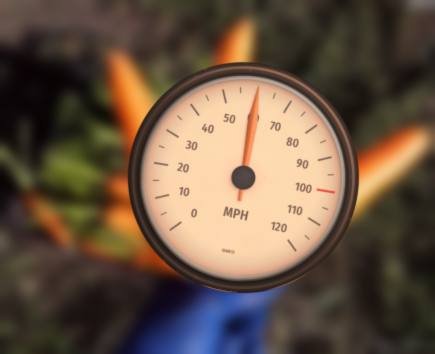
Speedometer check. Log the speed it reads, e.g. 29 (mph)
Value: 60 (mph)
